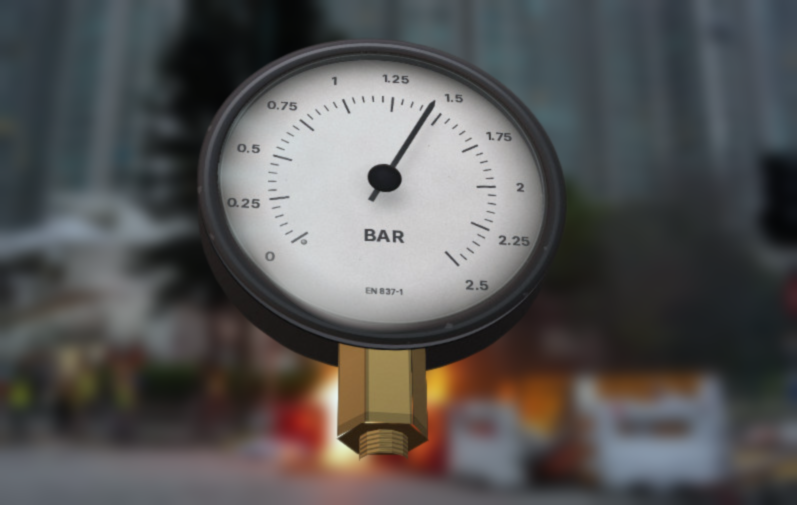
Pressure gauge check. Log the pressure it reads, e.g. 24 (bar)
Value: 1.45 (bar)
